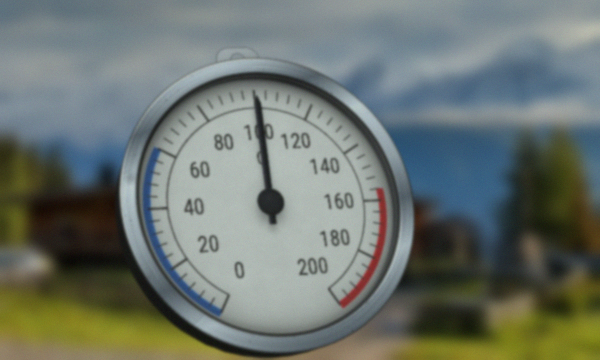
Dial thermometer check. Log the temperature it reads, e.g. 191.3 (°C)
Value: 100 (°C)
